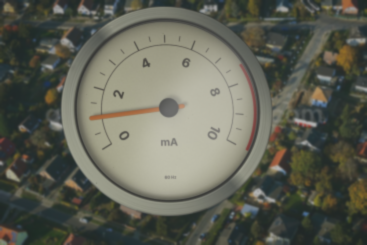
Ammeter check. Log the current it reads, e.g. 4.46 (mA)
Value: 1 (mA)
